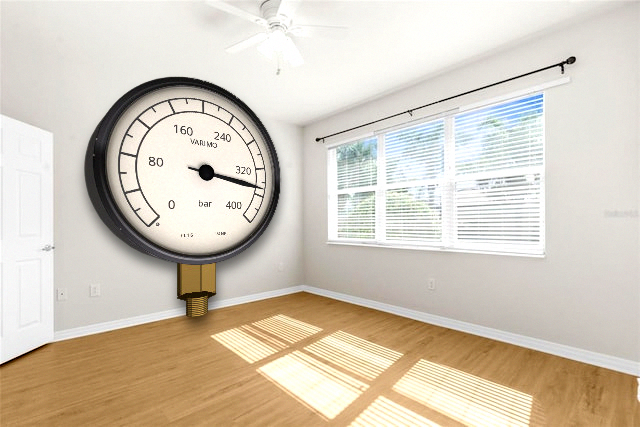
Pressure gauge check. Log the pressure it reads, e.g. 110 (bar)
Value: 350 (bar)
